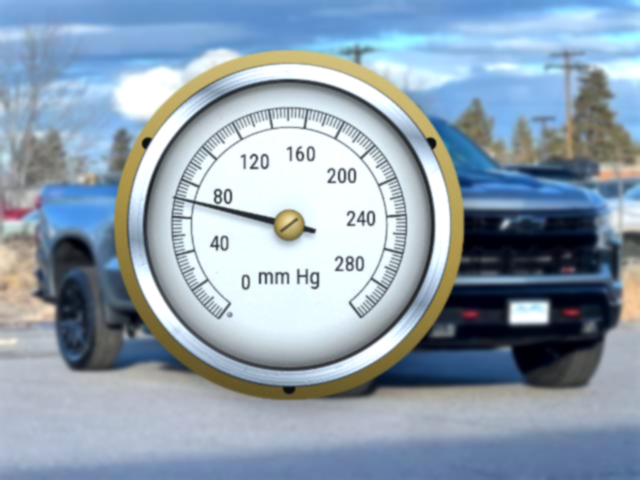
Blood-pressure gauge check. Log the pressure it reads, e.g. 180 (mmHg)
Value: 70 (mmHg)
